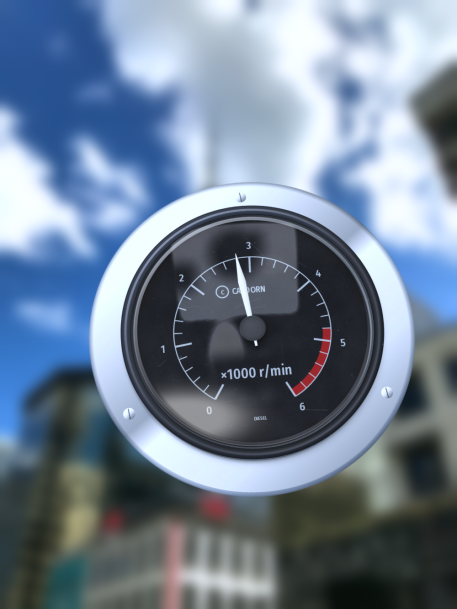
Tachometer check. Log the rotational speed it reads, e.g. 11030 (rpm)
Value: 2800 (rpm)
